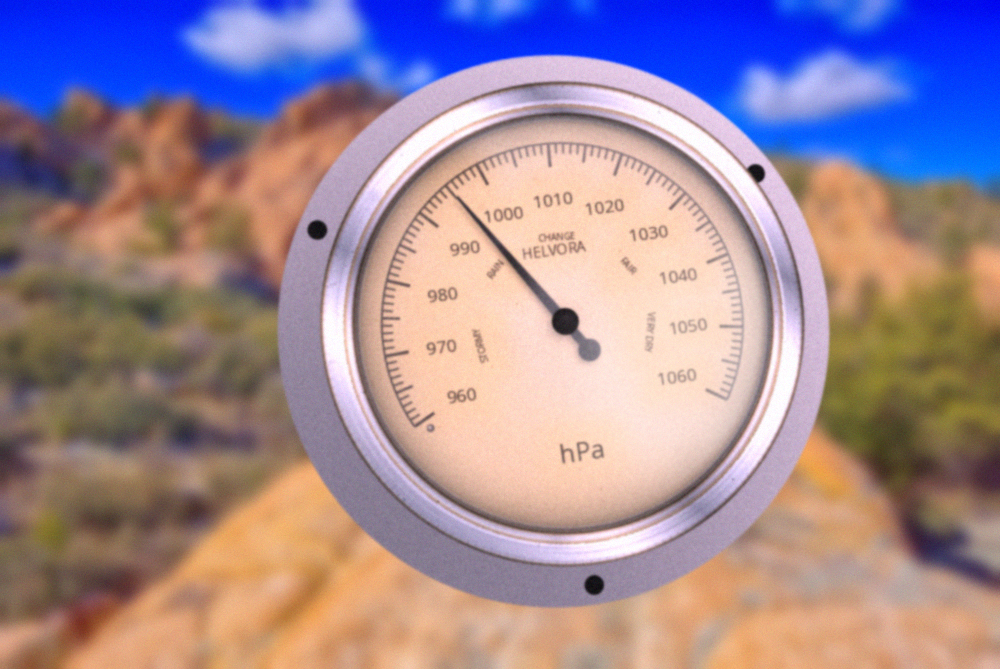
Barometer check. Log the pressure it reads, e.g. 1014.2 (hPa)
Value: 995 (hPa)
